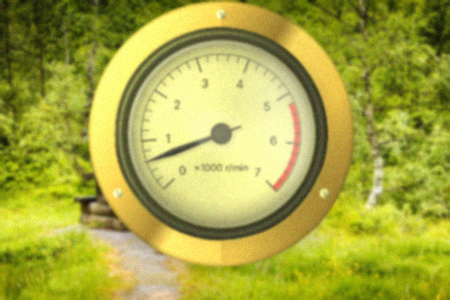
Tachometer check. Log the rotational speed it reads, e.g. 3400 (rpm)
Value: 600 (rpm)
